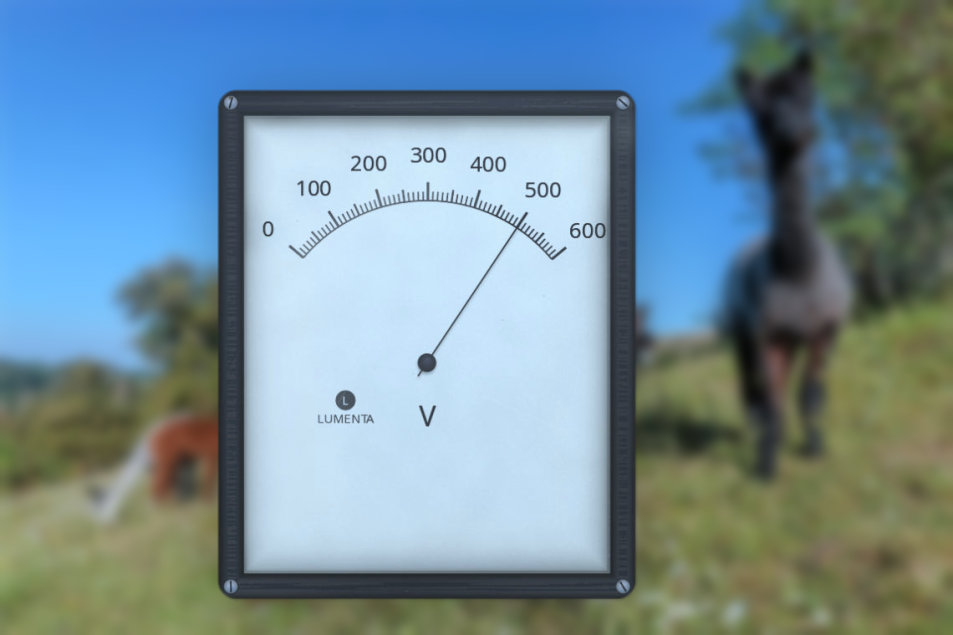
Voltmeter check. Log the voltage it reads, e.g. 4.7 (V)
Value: 500 (V)
